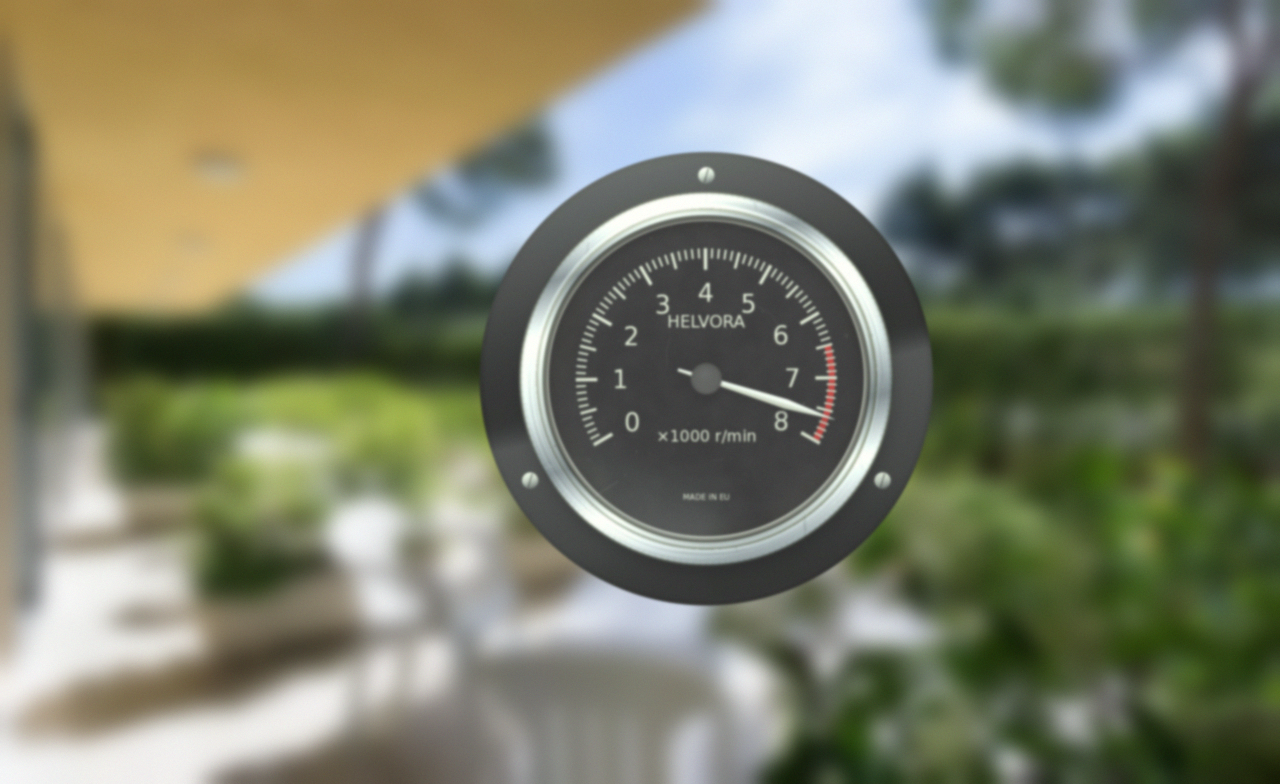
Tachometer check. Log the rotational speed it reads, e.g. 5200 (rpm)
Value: 7600 (rpm)
